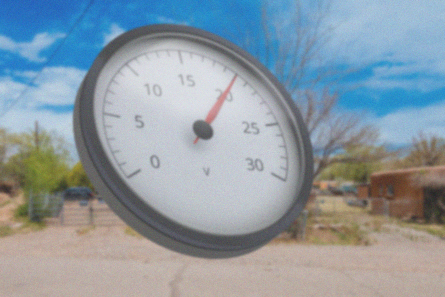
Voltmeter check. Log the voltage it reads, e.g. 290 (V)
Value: 20 (V)
